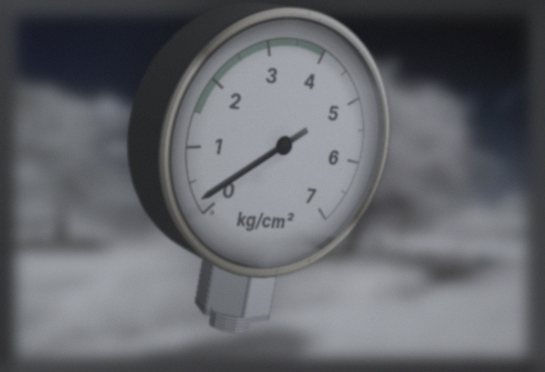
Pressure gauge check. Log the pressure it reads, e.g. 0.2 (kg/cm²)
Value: 0.25 (kg/cm²)
